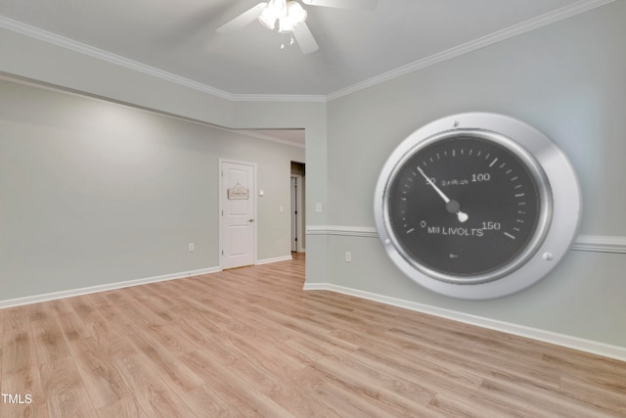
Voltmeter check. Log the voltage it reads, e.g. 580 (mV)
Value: 50 (mV)
